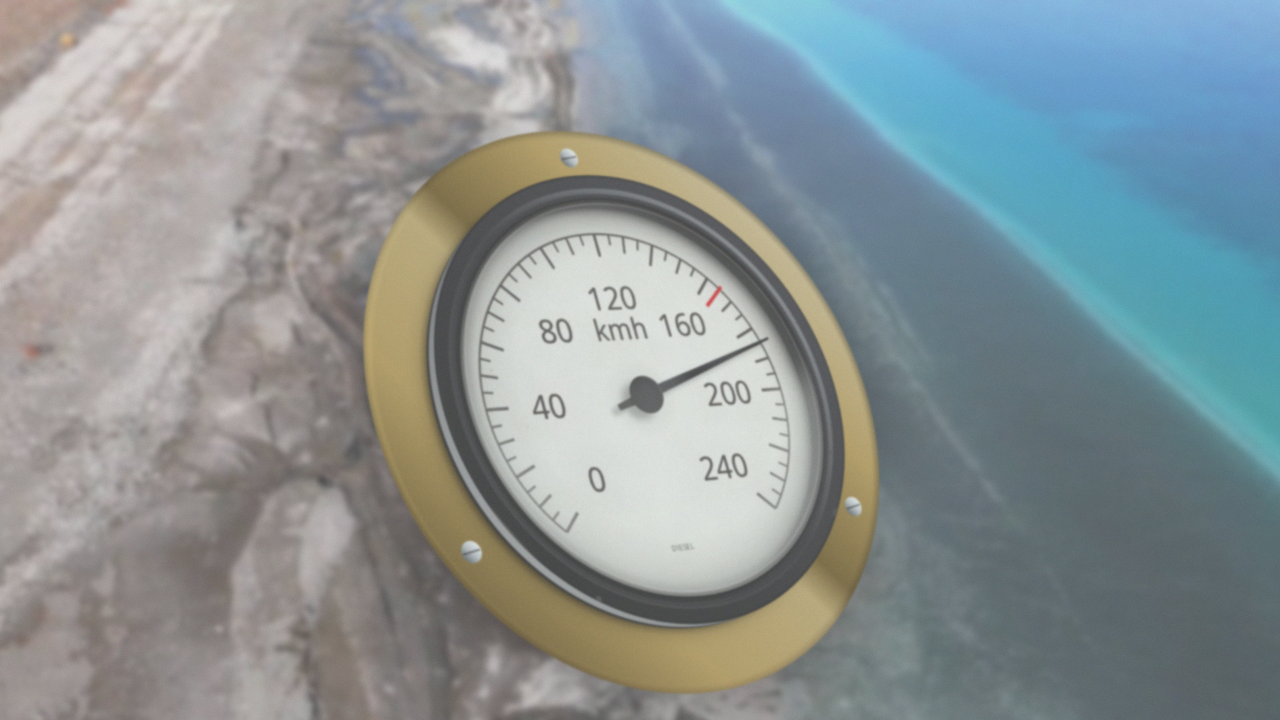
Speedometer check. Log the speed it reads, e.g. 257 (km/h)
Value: 185 (km/h)
